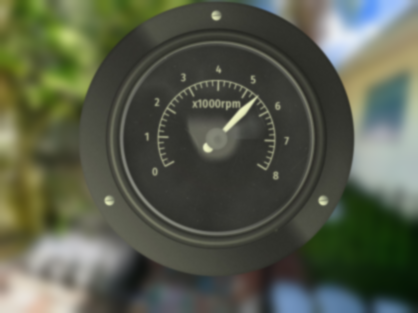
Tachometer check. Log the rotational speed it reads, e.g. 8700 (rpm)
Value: 5400 (rpm)
